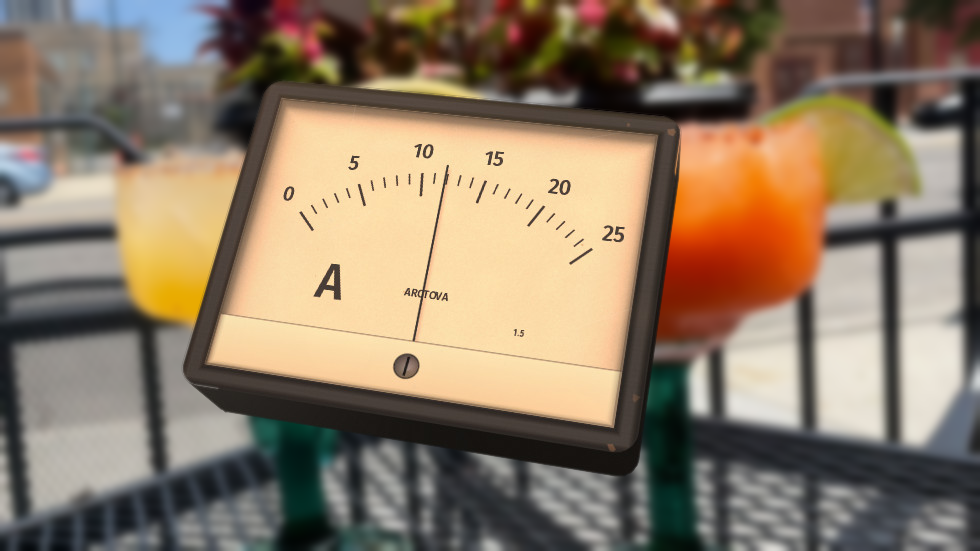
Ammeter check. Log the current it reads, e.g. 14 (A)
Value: 12 (A)
